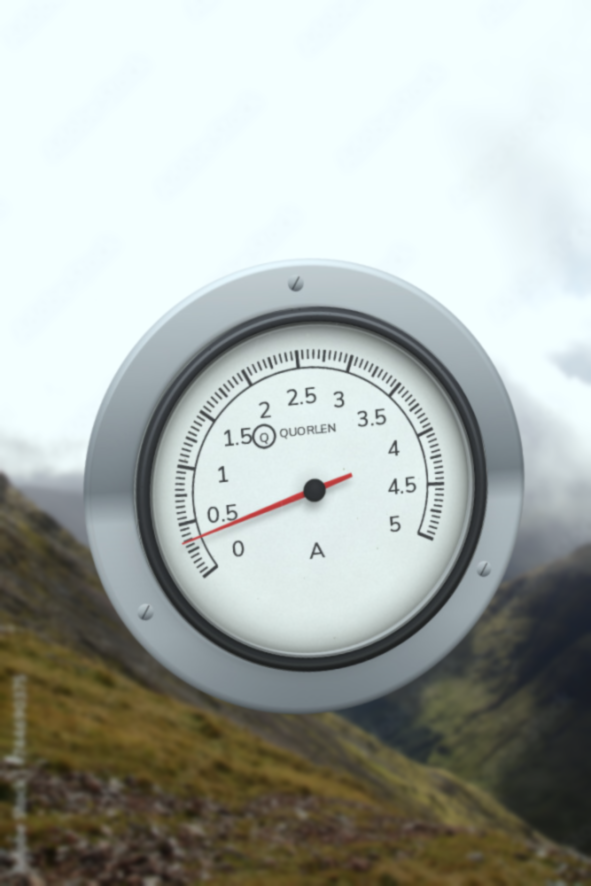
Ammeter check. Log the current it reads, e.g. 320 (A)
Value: 0.35 (A)
